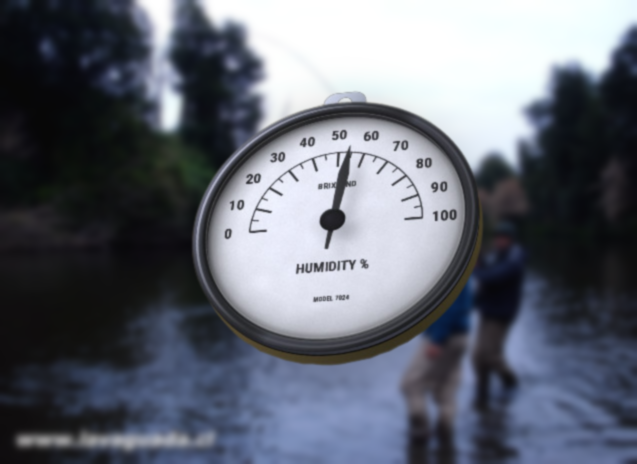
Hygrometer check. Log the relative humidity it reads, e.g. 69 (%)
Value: 55 (%)
